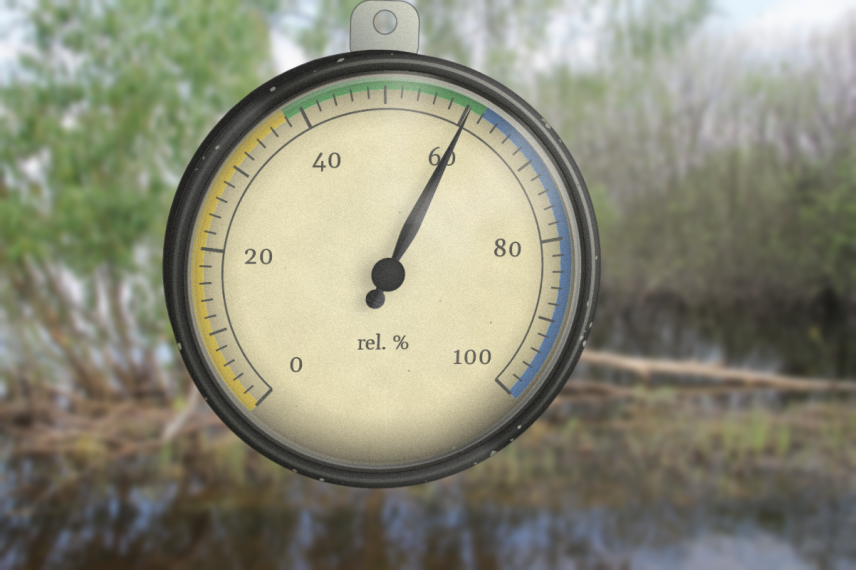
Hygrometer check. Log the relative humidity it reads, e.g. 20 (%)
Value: 60 (%)
